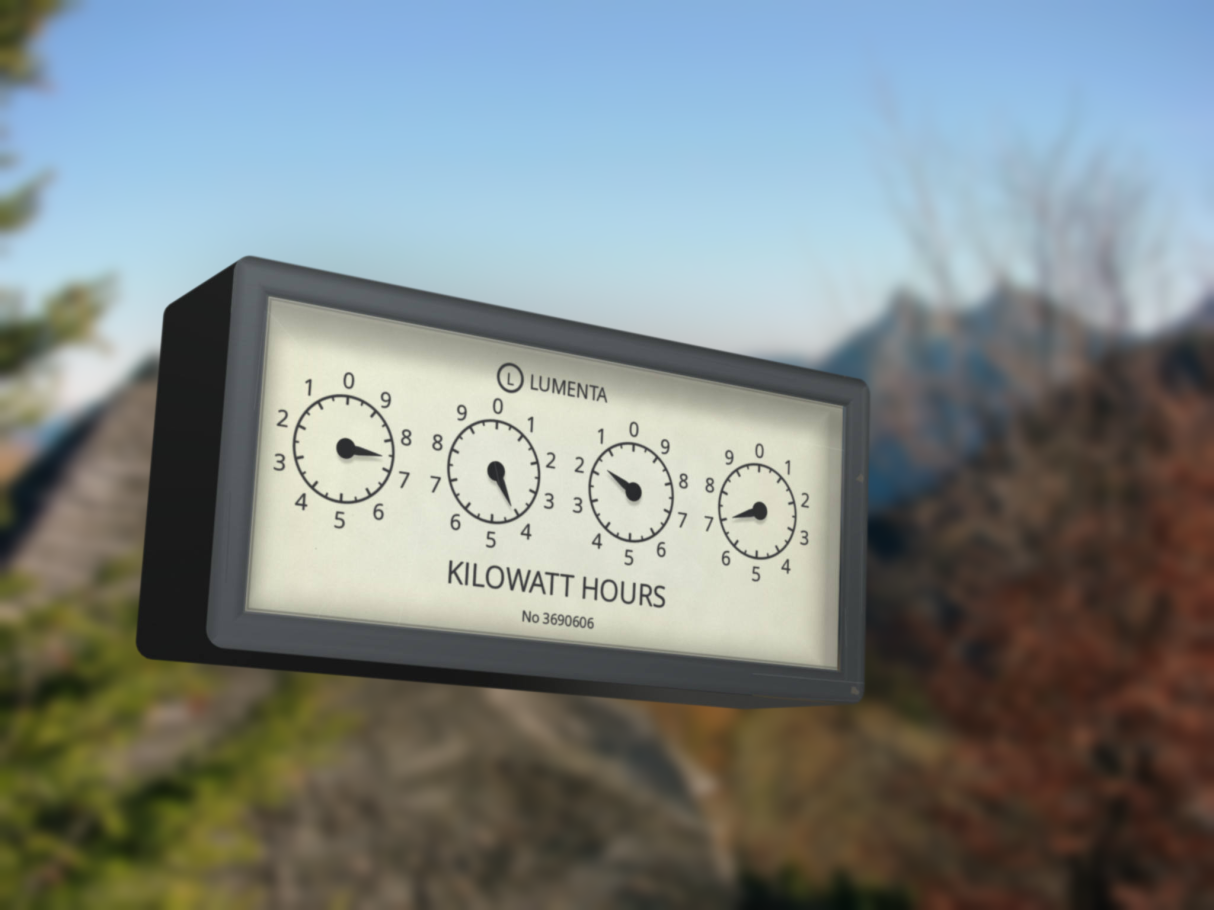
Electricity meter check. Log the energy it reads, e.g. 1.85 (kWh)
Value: 7417 (kWh)
